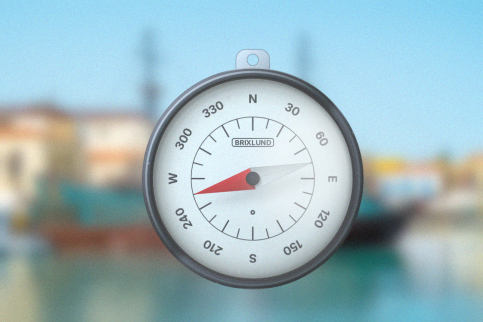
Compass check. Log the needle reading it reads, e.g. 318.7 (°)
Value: 255 (°)
